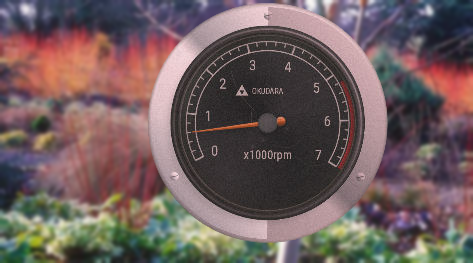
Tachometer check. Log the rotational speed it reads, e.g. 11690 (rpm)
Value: 600 (rpm)
